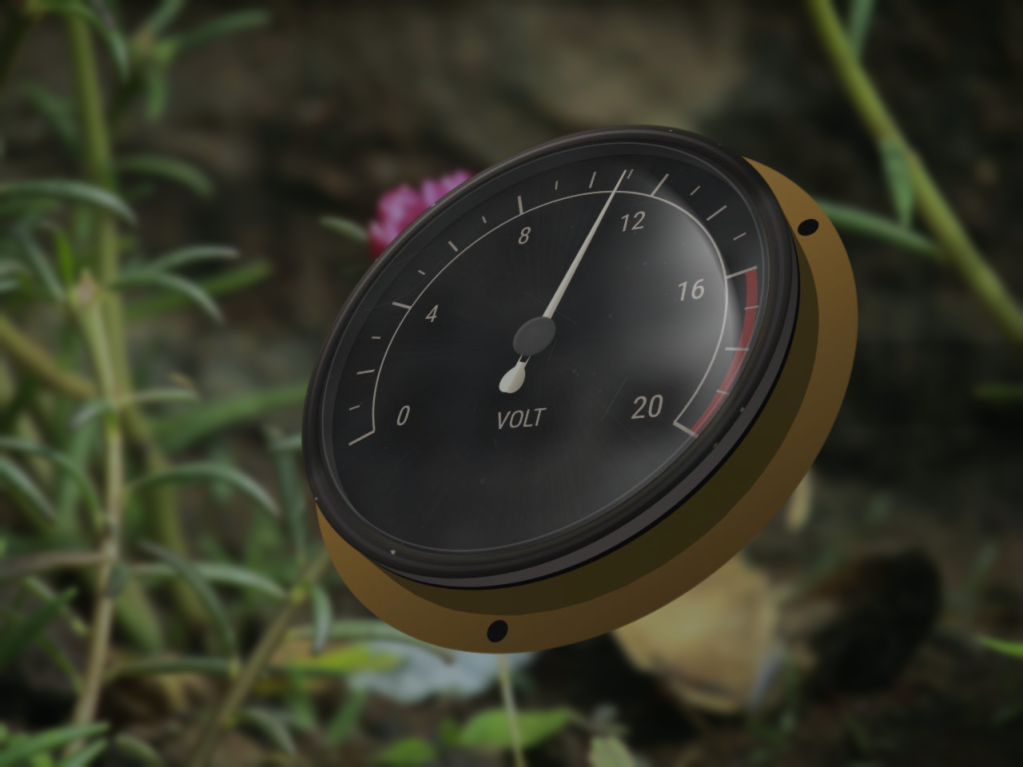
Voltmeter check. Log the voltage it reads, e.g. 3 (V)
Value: 11 (V)
